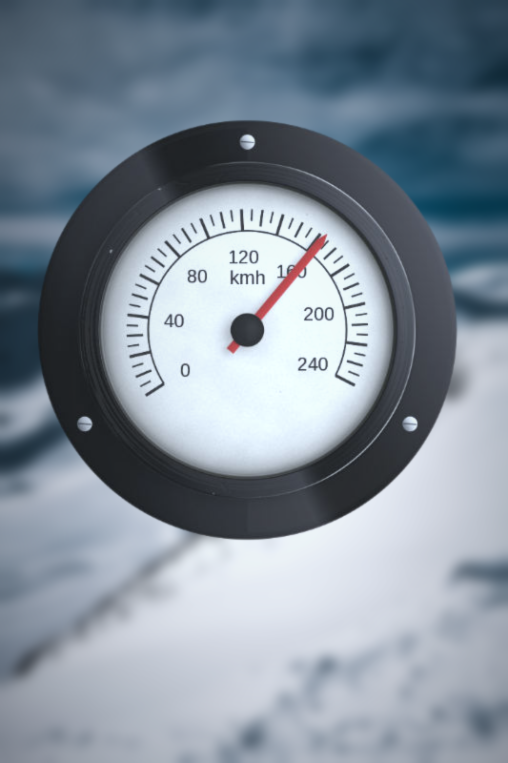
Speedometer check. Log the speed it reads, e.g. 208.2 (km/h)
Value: 162.5 (km/h)
